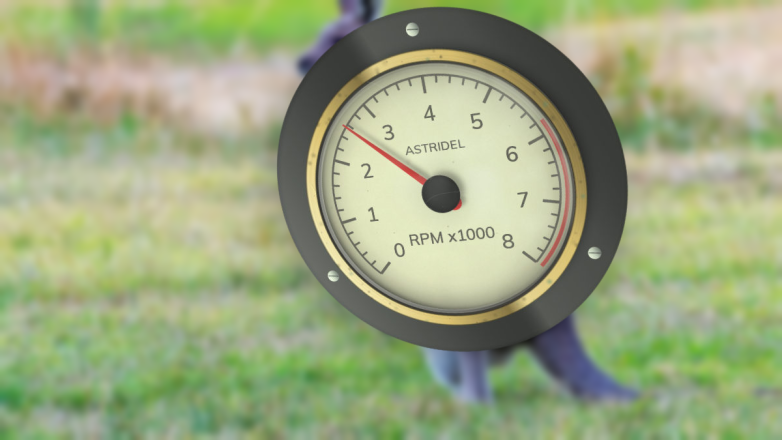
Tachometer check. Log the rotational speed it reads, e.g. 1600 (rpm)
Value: 2600 (rpm)
